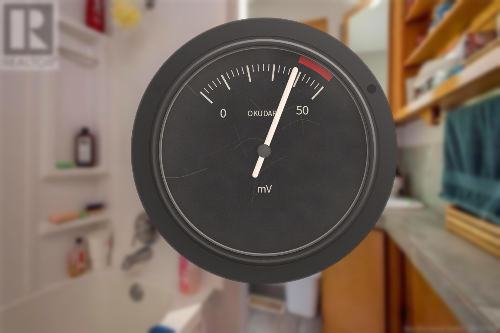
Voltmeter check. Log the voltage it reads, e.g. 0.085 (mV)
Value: 38 (mV)
